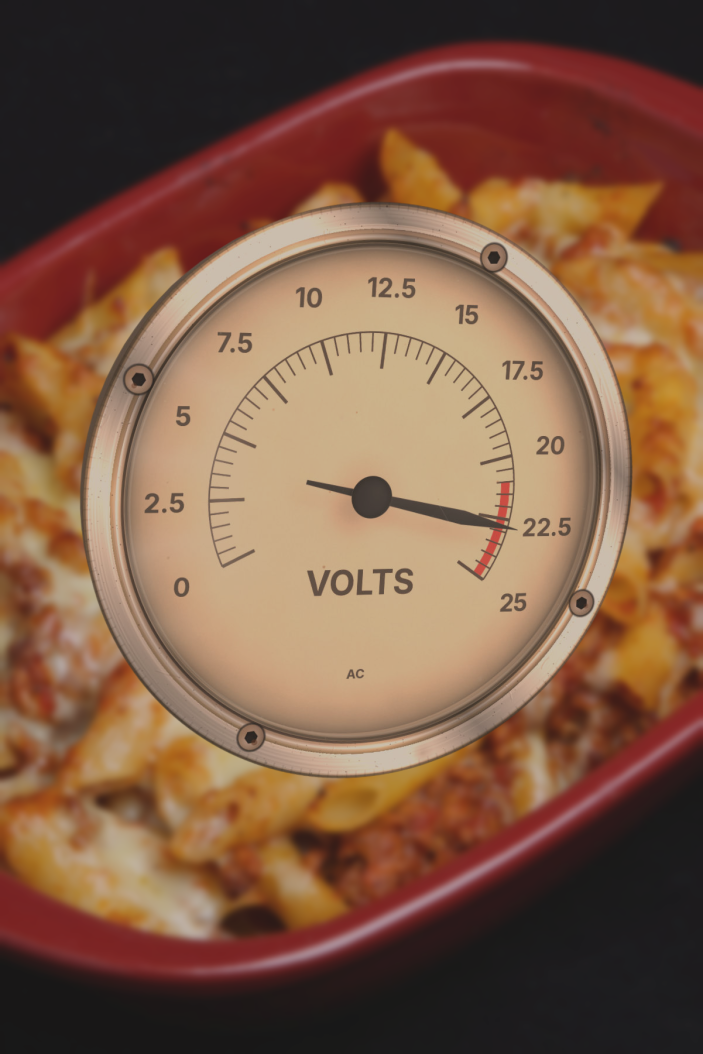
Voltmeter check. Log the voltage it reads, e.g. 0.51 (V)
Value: 22.75 (V)
